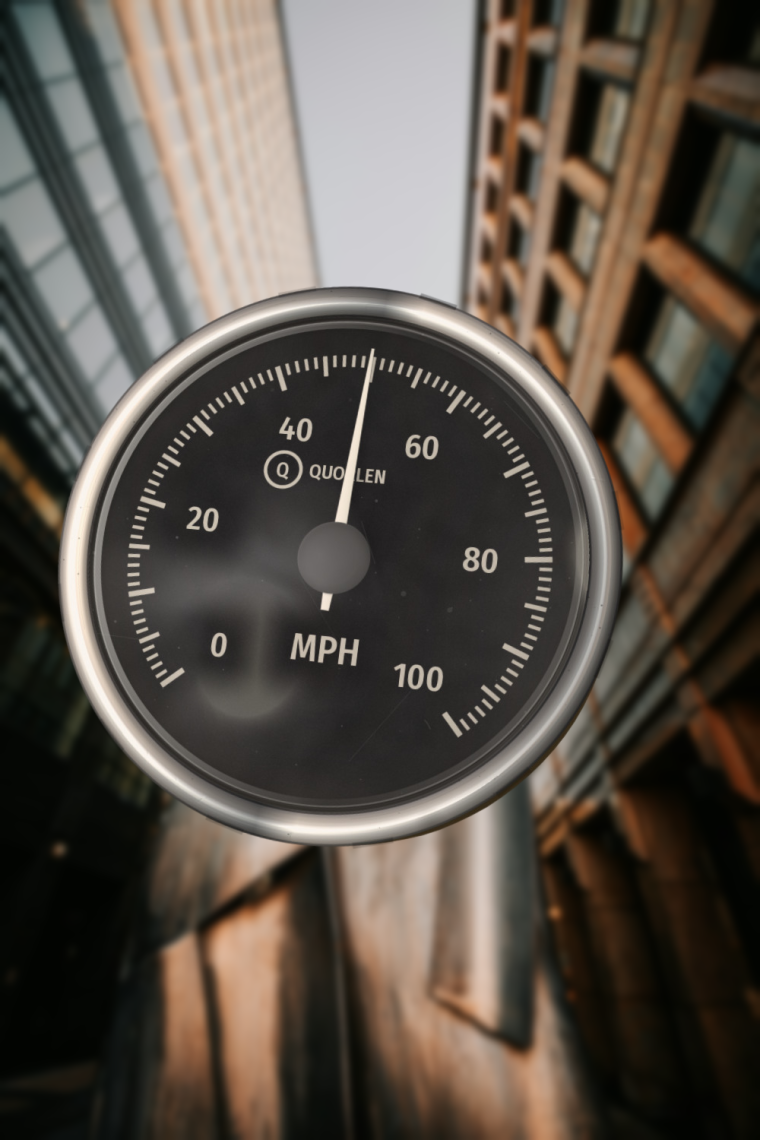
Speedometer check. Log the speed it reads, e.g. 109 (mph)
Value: 50 (mph)
